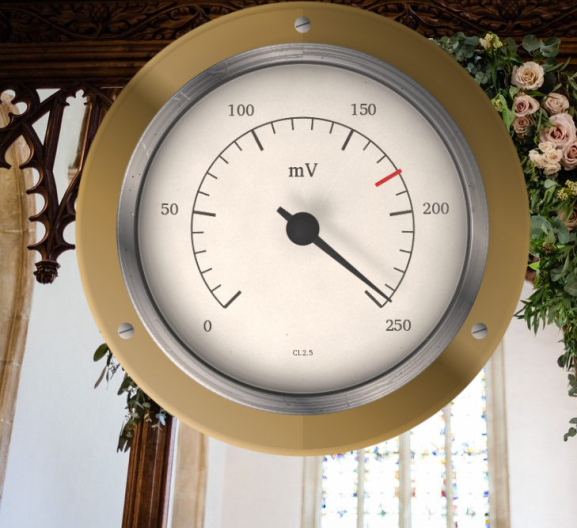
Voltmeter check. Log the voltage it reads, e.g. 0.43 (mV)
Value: 245 (mV)
